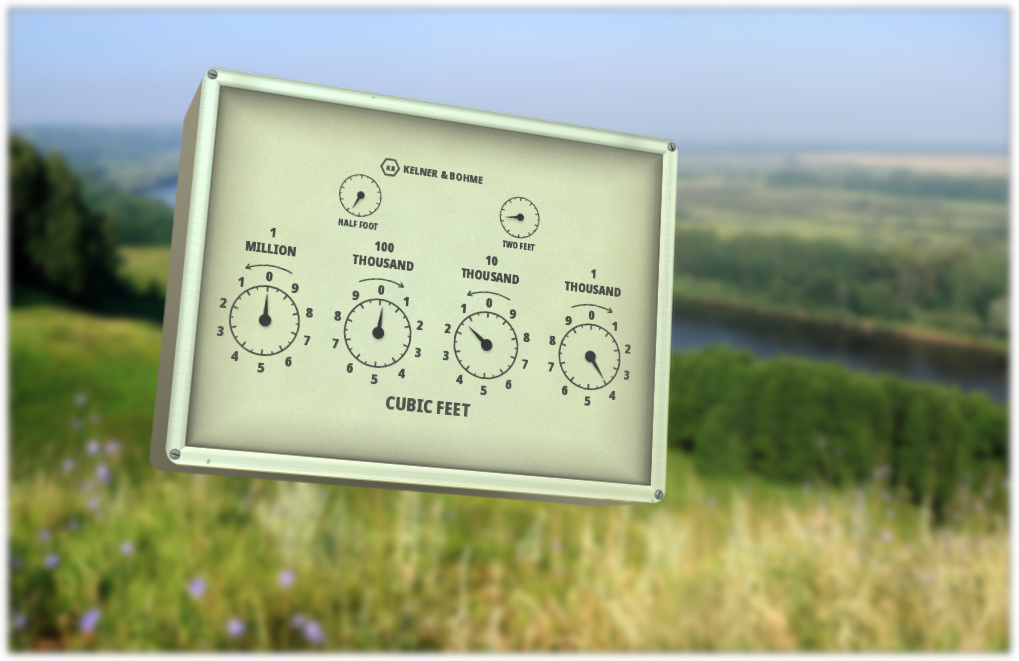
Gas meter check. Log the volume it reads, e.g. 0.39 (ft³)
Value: 1400 (ft³)
